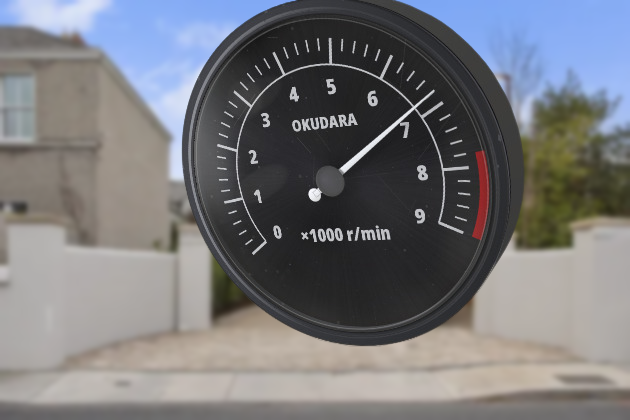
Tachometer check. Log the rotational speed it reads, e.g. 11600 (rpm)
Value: 6800 (rpm)
